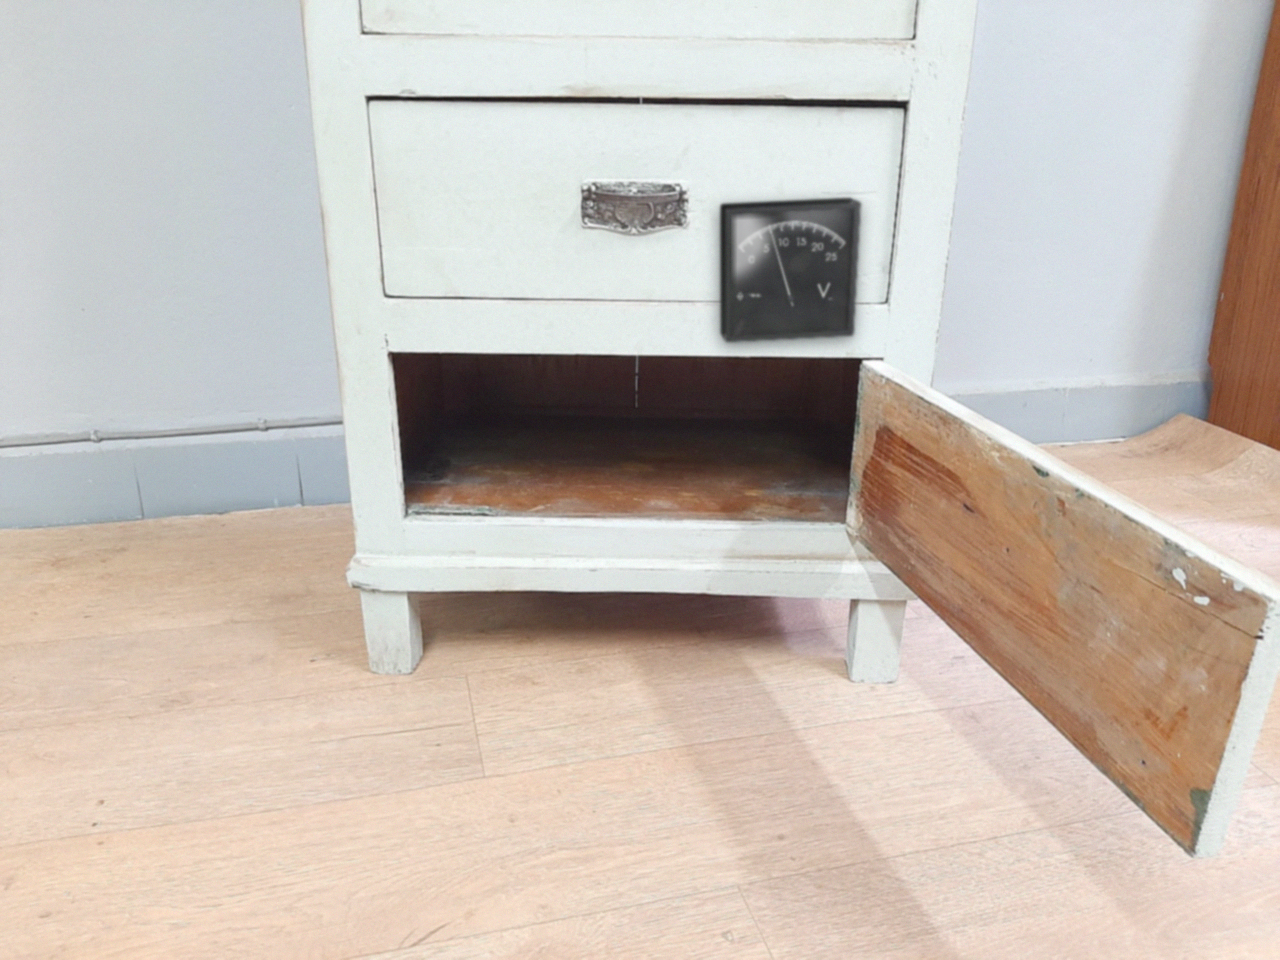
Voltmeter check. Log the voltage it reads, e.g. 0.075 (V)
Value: 7.5 (V)
